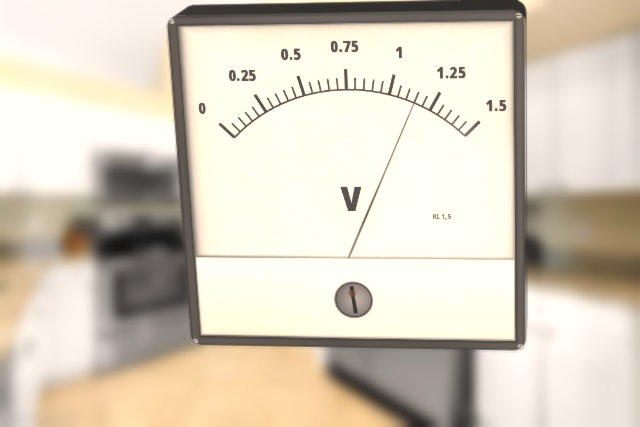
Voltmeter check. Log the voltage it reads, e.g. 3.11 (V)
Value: 1.15 (V)
